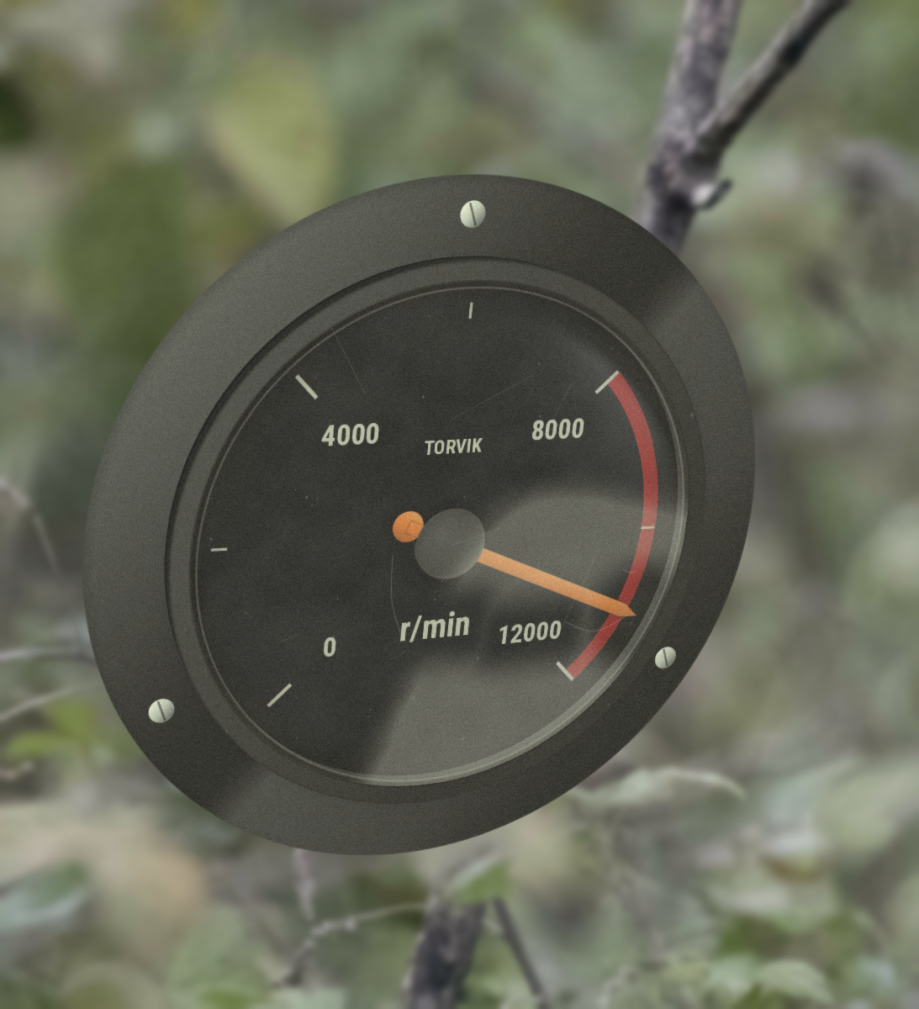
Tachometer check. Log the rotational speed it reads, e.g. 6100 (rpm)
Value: 11000 (rpm)
